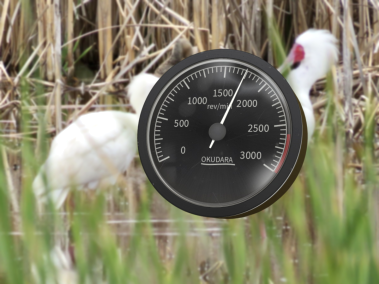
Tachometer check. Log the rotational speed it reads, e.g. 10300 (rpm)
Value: 1750 (rpm)
